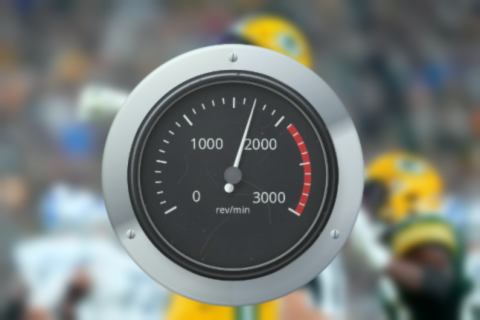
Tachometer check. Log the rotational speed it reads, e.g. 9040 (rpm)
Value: 1700 (rpm)
